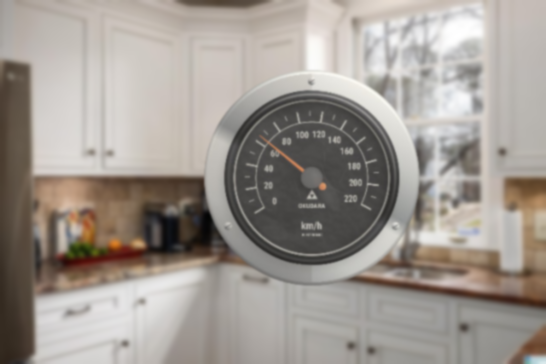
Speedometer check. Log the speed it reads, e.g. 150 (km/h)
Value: 65 (km/h)
